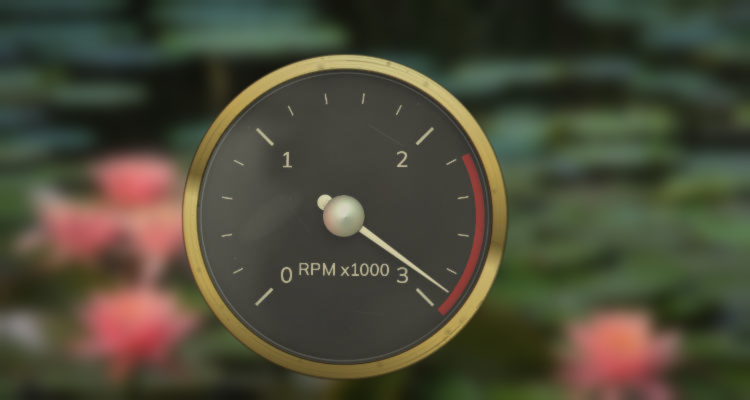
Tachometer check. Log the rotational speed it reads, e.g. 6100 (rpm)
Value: 2900 (rpm)
